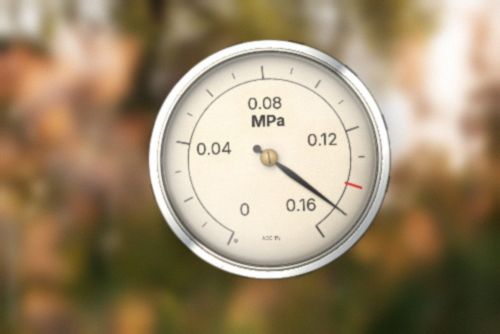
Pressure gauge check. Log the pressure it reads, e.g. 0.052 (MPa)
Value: 0.15 (MPa)
